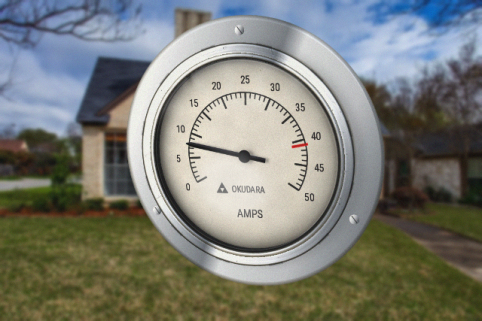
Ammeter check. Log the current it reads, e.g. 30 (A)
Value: 8 (A)
